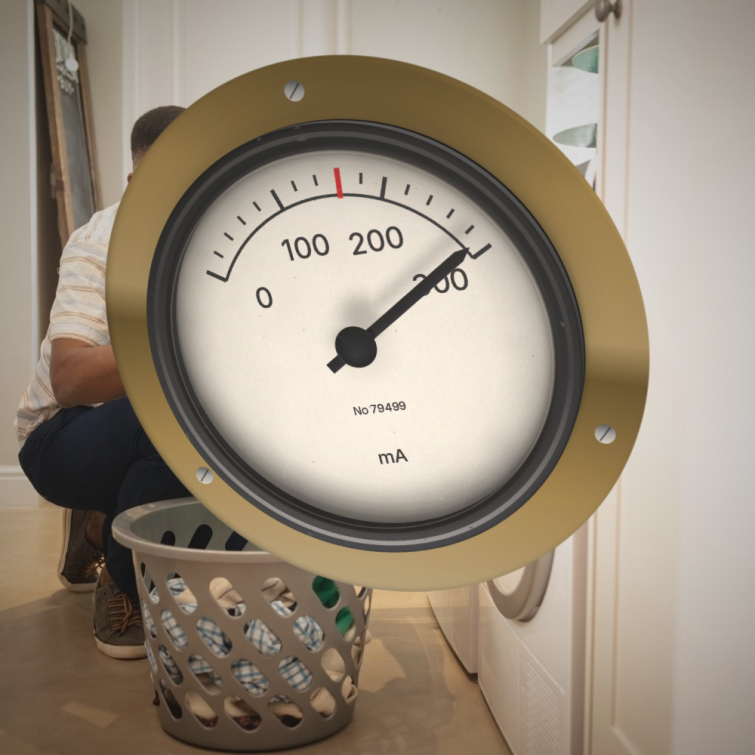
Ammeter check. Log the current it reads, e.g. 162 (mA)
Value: 290 (mA)
